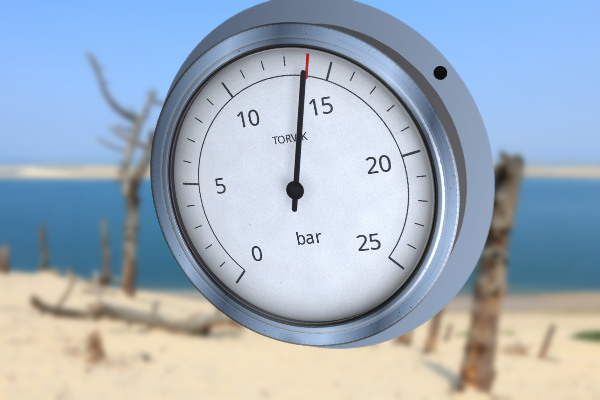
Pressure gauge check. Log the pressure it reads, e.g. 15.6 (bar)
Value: 14 (bar)
